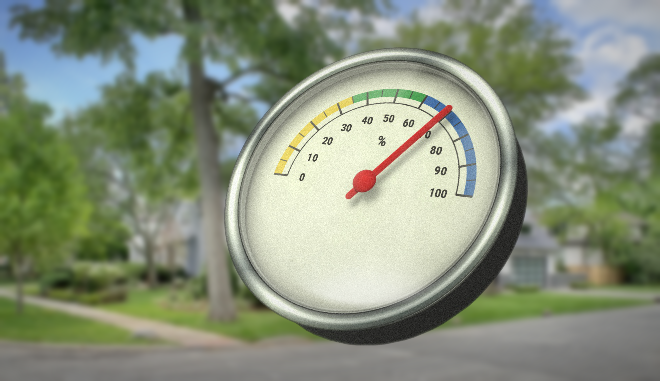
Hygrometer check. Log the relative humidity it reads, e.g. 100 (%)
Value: 70 (%)
